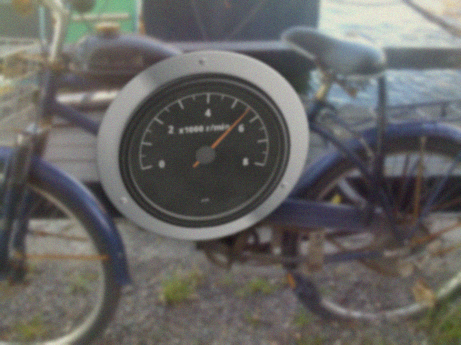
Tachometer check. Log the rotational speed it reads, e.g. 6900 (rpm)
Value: 5500 (rpm)
